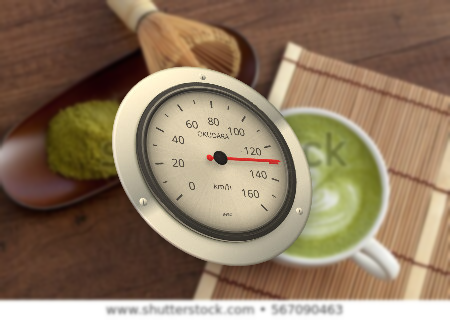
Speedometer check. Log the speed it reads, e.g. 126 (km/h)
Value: 130 (km/h)
